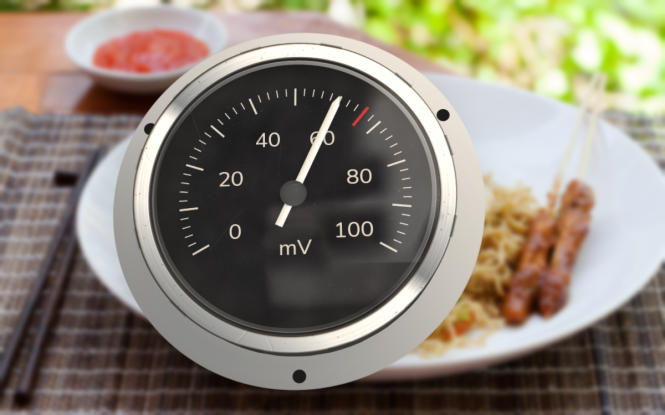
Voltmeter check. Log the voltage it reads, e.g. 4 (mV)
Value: 60 (mV)
